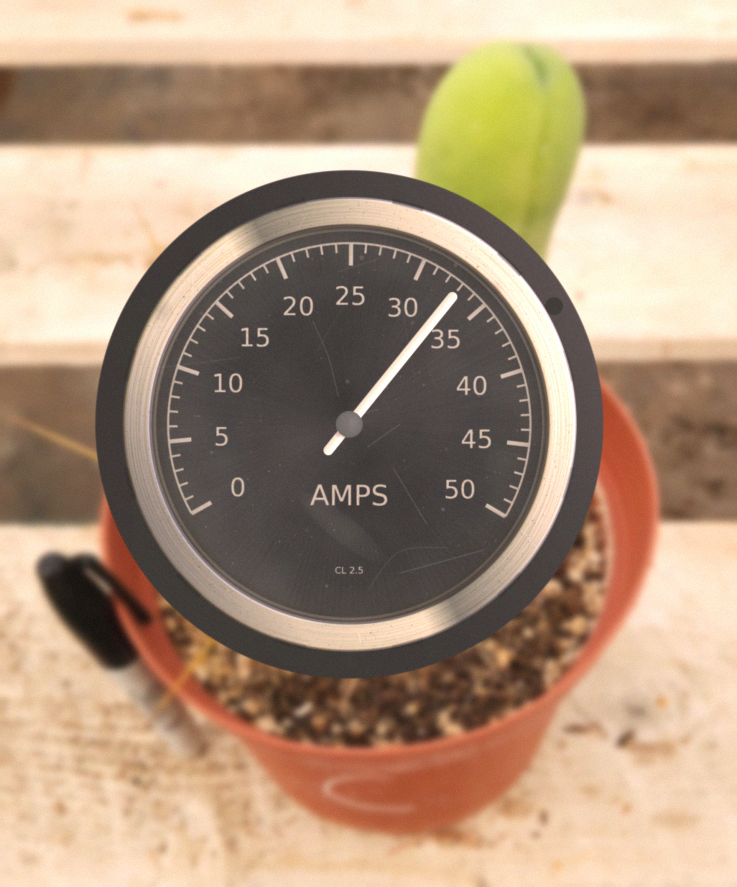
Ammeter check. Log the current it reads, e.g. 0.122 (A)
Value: 33 (A)
